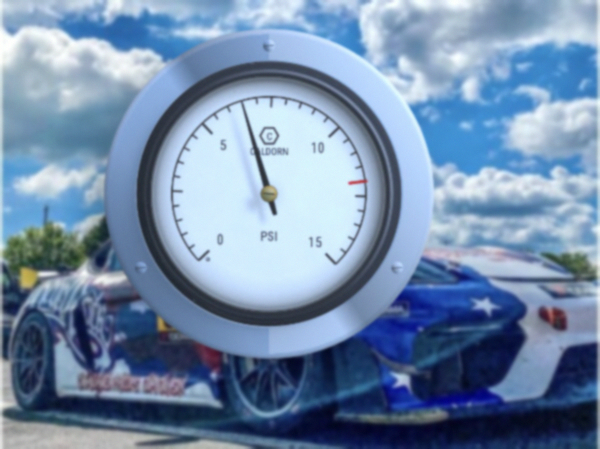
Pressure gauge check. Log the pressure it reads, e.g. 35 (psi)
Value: 6.5 (psi)
